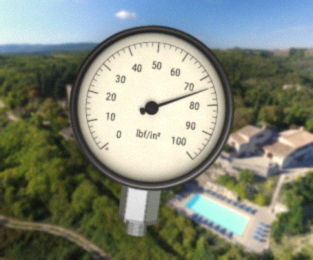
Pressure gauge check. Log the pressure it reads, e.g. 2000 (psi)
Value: 74 (psi)
